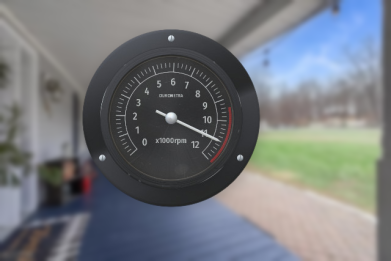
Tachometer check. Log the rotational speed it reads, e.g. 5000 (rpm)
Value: 11000 (rpm)
